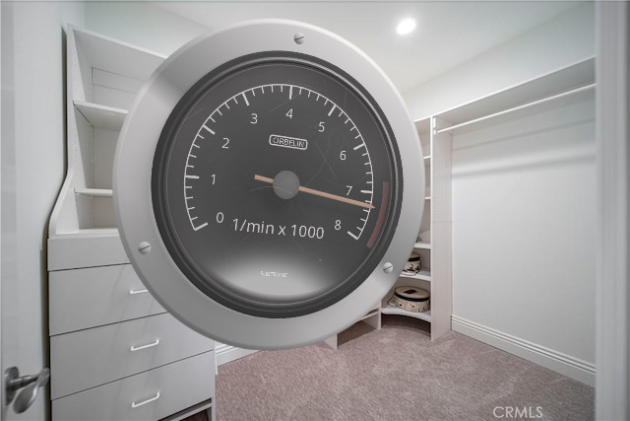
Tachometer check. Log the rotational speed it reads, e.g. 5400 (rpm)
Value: 7300 (rpm)
